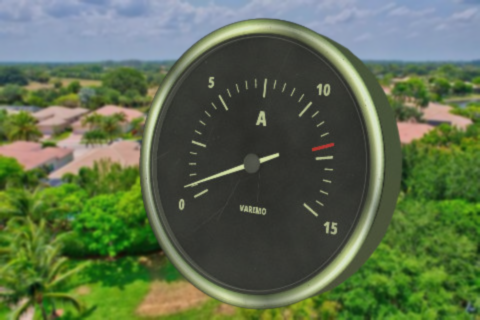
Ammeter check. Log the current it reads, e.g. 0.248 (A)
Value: 0.5 (A)
